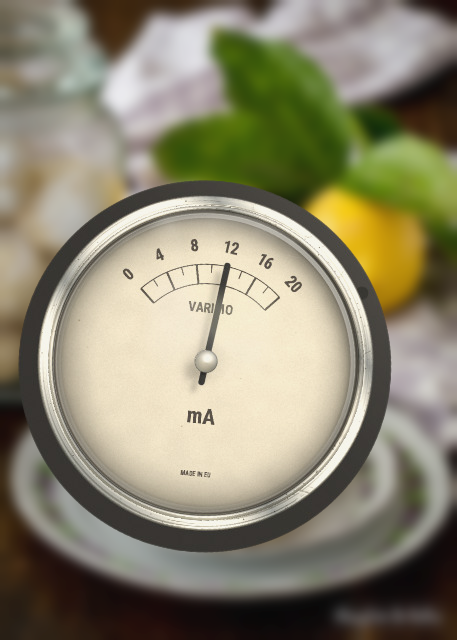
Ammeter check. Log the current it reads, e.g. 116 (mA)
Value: 12 (mA)
